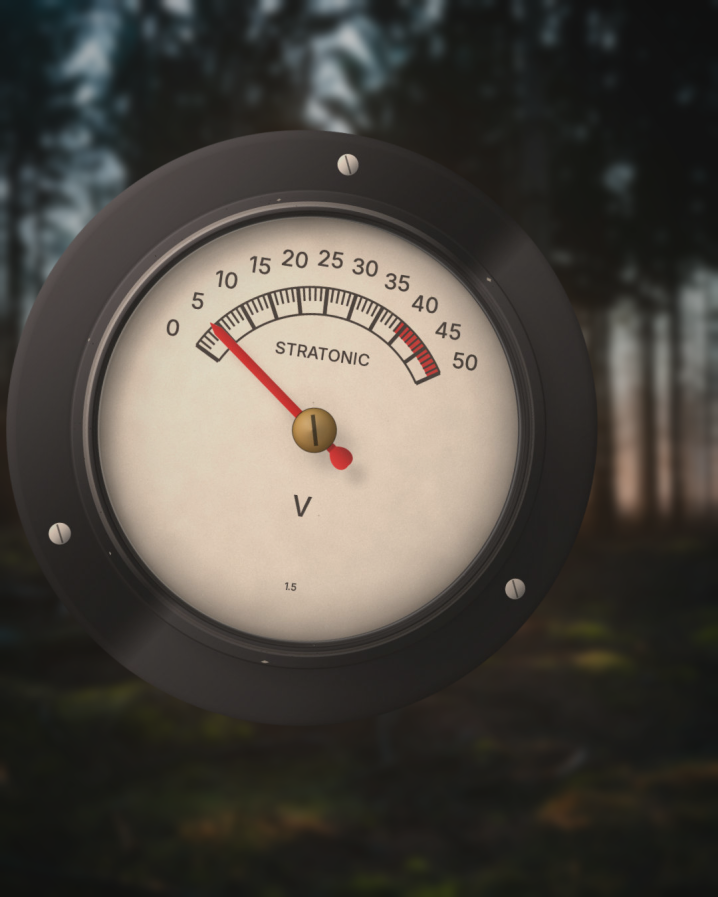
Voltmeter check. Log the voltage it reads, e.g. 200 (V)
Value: 4 (V)
